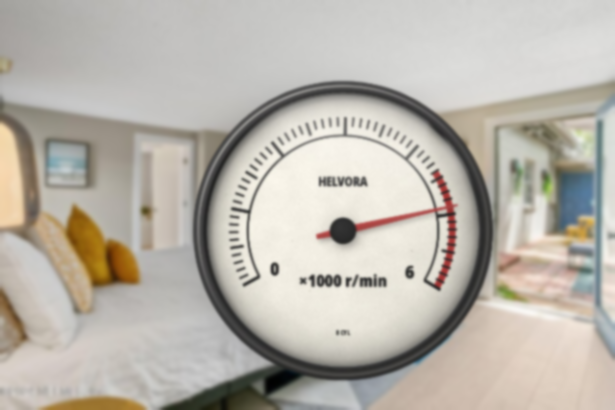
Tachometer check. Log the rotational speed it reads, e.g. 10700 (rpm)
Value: 4900 (rpm)
